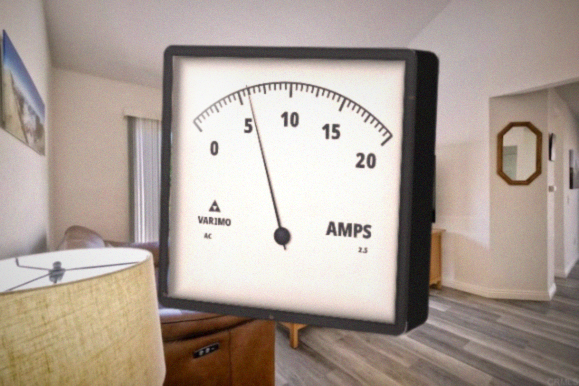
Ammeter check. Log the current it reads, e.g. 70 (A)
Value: 6 (A)
